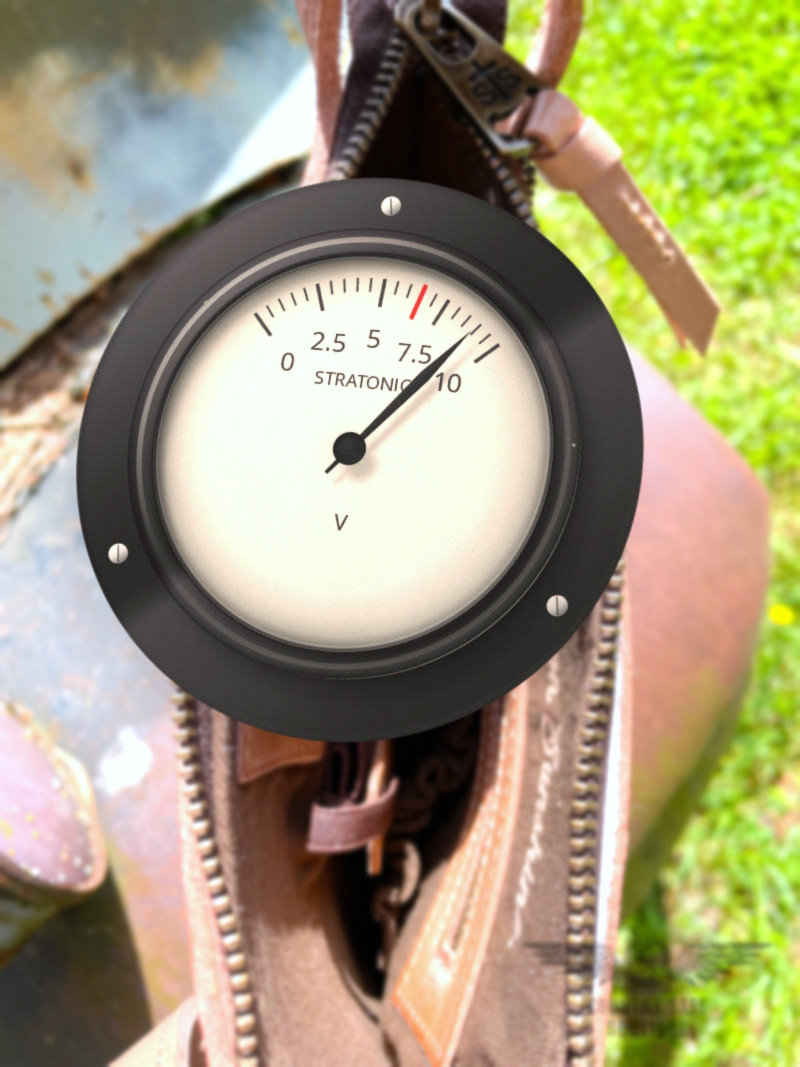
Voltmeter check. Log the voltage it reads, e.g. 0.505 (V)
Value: 9 (V)
